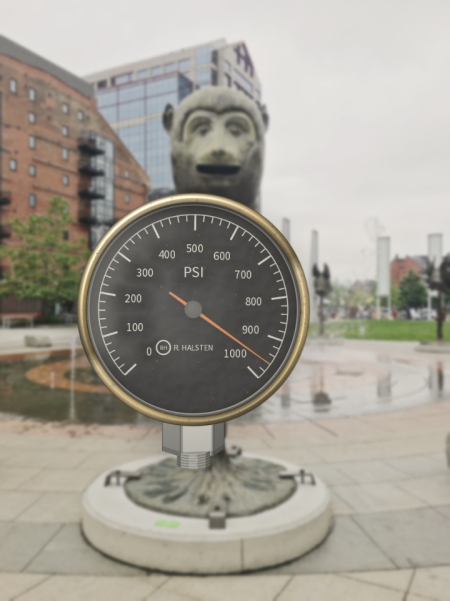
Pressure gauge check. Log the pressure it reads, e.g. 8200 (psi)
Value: 960 (psi)
